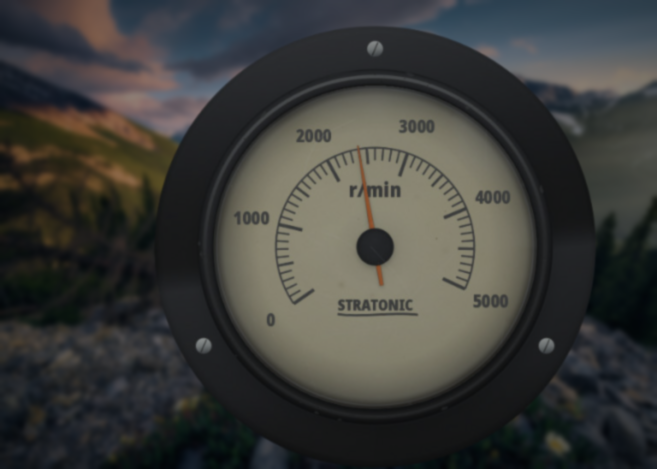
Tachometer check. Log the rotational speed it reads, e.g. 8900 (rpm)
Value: 2400 (rpm)
